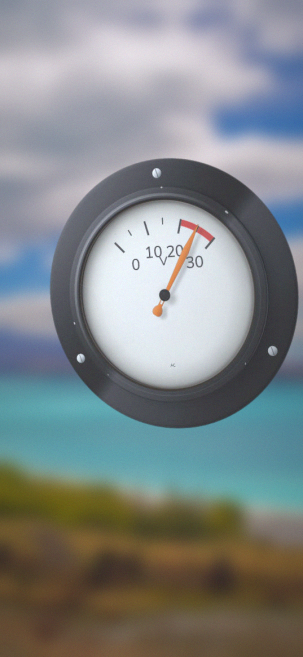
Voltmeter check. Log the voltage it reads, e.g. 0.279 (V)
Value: 25 (V)
